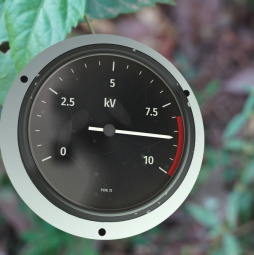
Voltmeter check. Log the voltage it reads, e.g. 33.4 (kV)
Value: 8.75 (kV)
